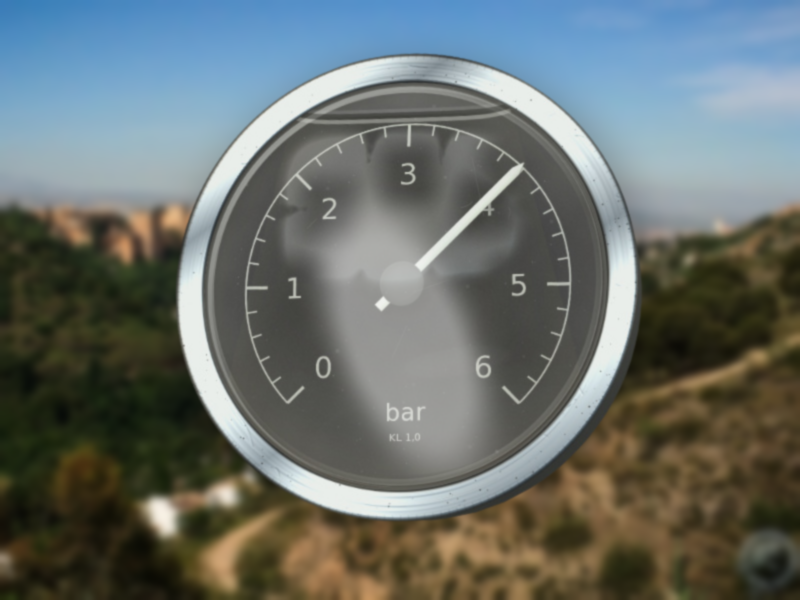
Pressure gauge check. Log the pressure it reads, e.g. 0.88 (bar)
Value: 4 (bar)
